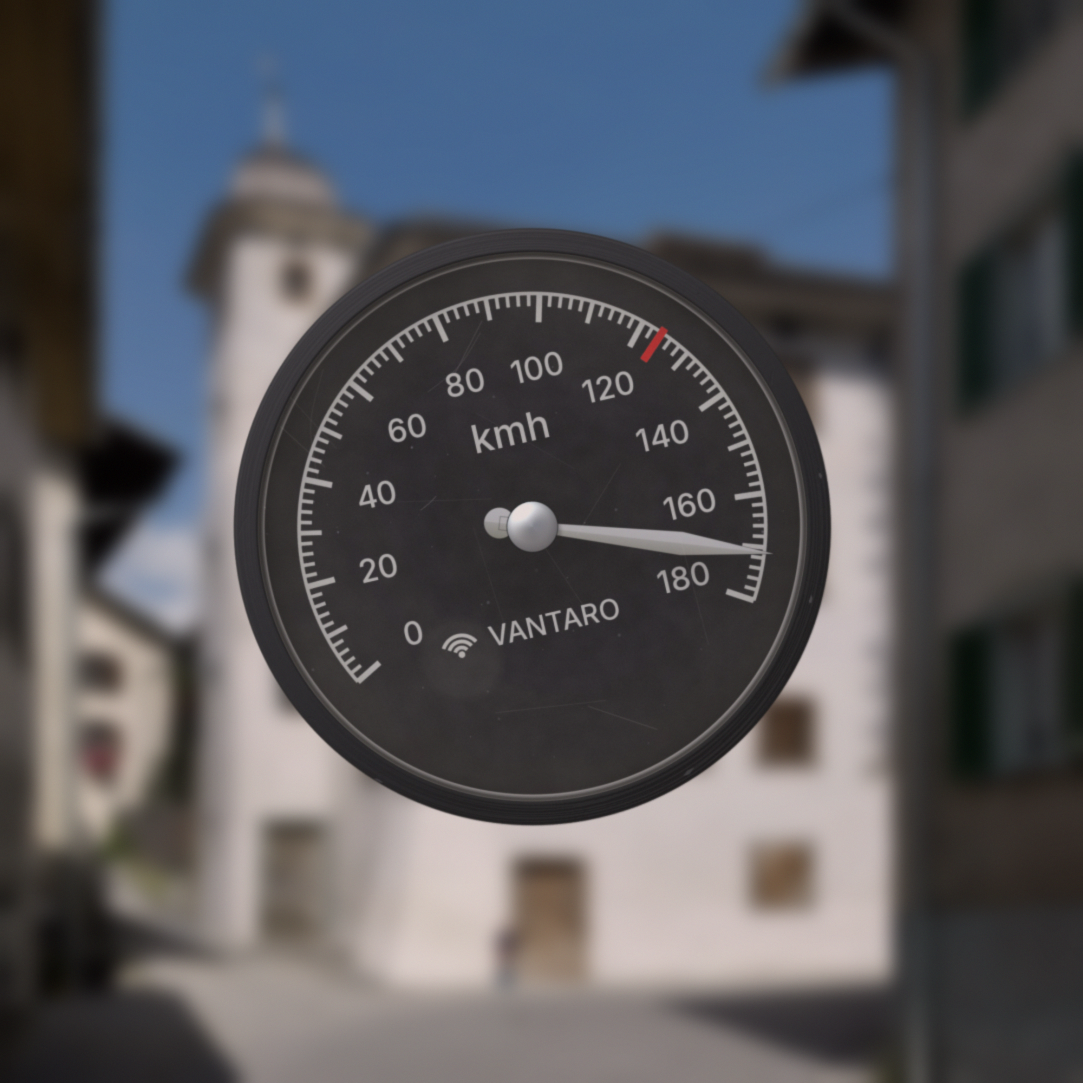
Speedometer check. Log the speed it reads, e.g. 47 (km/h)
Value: 171 (km/h)
